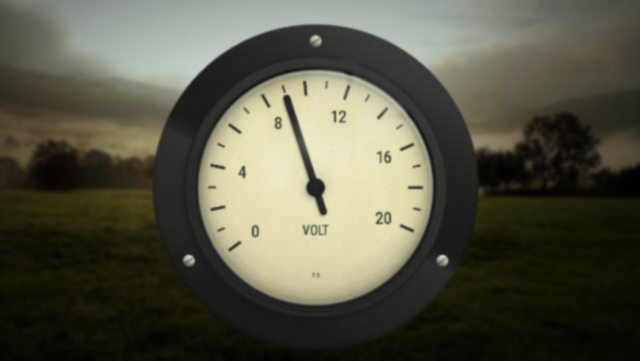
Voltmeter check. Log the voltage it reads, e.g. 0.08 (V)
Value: 9 (V)
